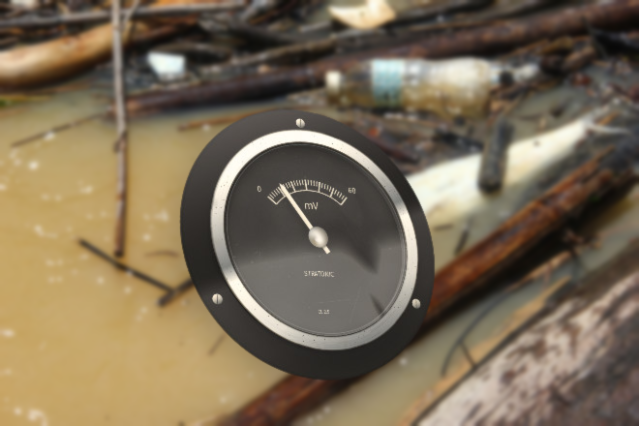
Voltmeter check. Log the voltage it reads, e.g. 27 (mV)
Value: 10 (mV)
